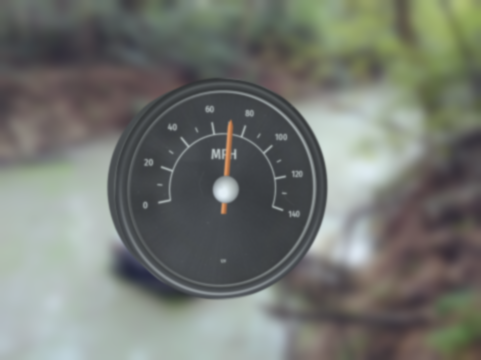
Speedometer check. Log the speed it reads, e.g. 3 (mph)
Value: 70 (mph)
